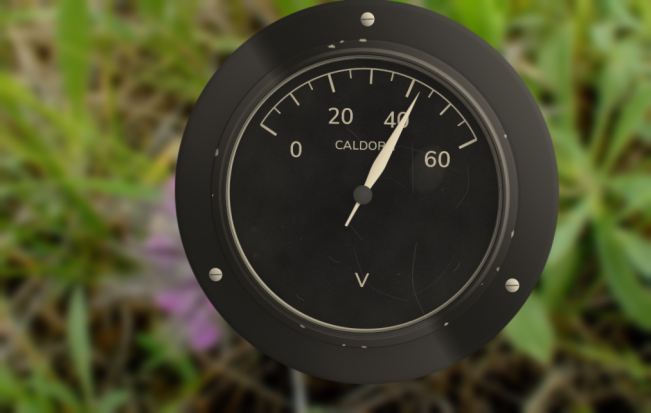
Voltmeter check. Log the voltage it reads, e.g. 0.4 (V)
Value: 42.5 (V)
